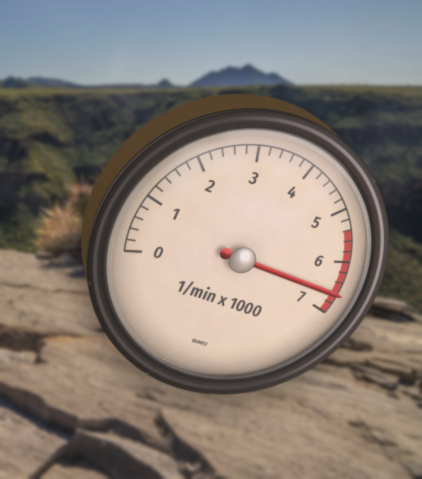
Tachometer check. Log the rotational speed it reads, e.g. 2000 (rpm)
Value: 6600 (rpm)
